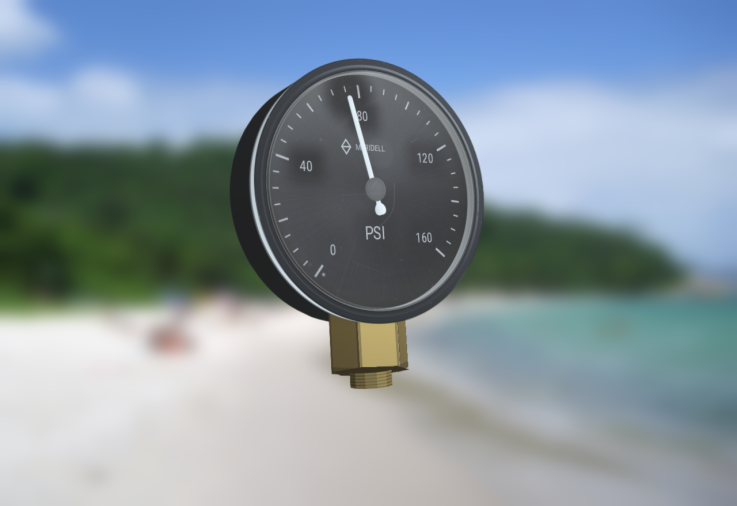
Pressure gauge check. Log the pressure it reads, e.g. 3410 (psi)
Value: 75 (psi)
